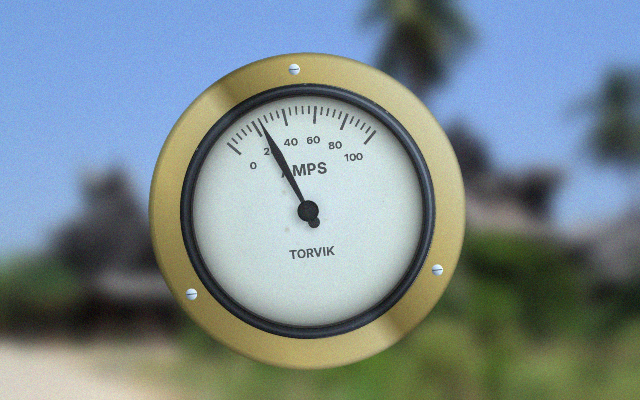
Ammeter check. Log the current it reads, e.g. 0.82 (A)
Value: 24 (A)
